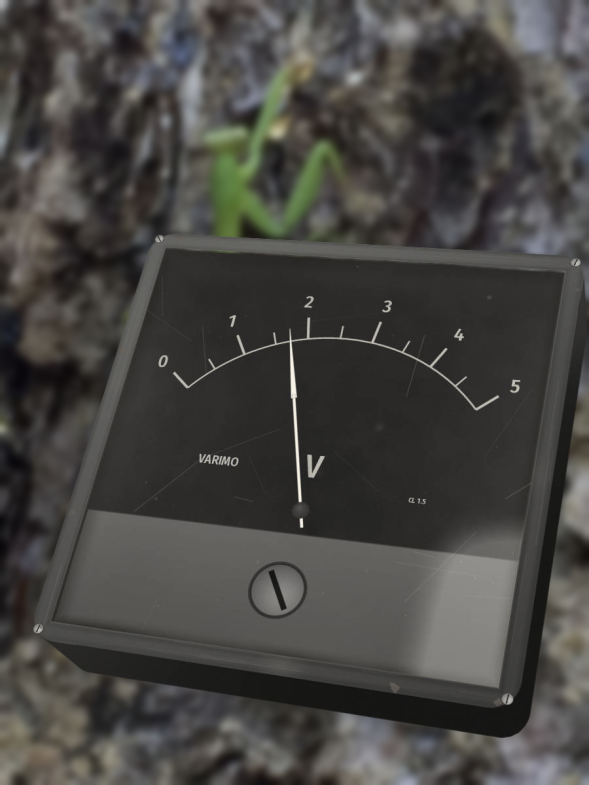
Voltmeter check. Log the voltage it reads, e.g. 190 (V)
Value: 1.75 (V)
